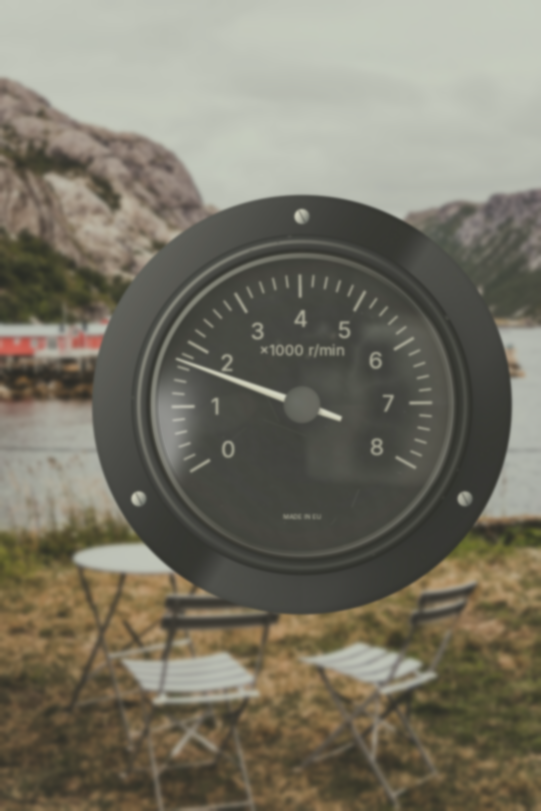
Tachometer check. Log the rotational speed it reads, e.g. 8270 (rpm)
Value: 1700 (rpm)
